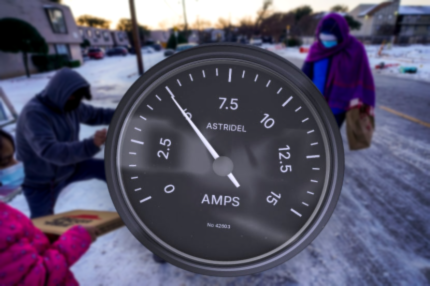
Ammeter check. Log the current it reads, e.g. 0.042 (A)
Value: 5 (A)
